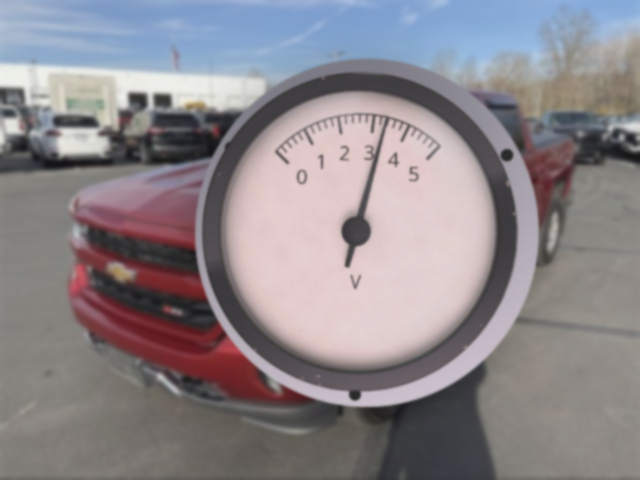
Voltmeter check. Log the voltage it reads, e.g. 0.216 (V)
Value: 3.4 (V)
